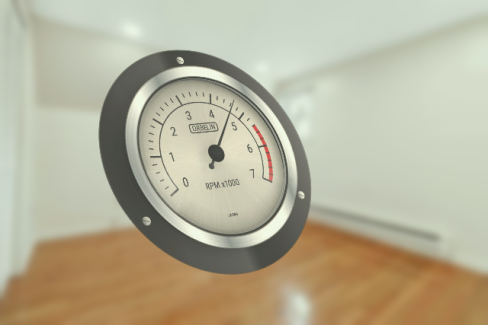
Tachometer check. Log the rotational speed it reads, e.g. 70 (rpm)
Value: 4600 (rpm)
